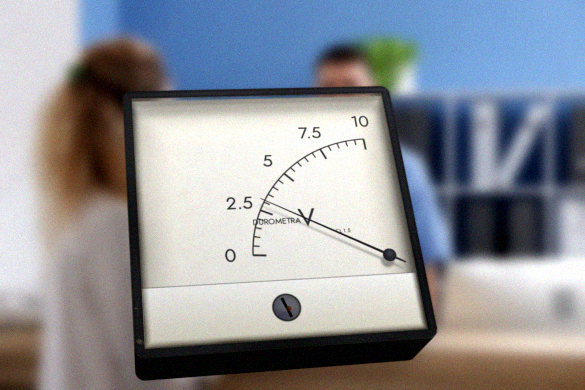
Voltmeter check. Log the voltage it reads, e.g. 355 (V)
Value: 3 (V)
